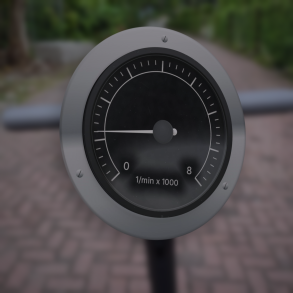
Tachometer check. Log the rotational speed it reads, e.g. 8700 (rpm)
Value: 1200 (rpm)
